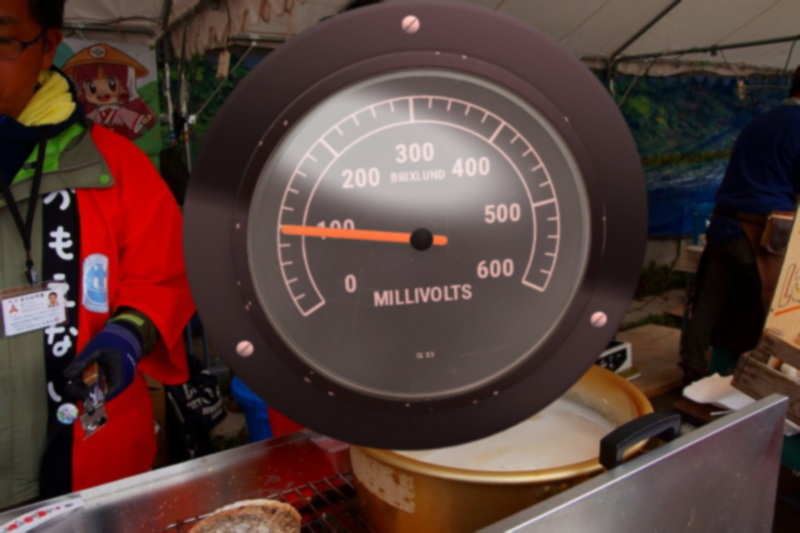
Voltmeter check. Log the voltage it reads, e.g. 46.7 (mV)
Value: 100 (mV)
